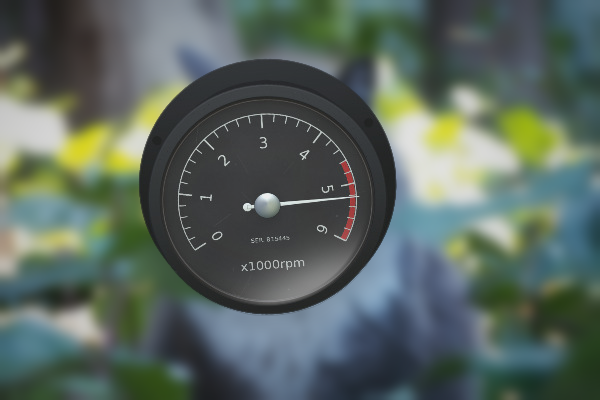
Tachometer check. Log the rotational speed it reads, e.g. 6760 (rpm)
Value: 5200 (rpm)
